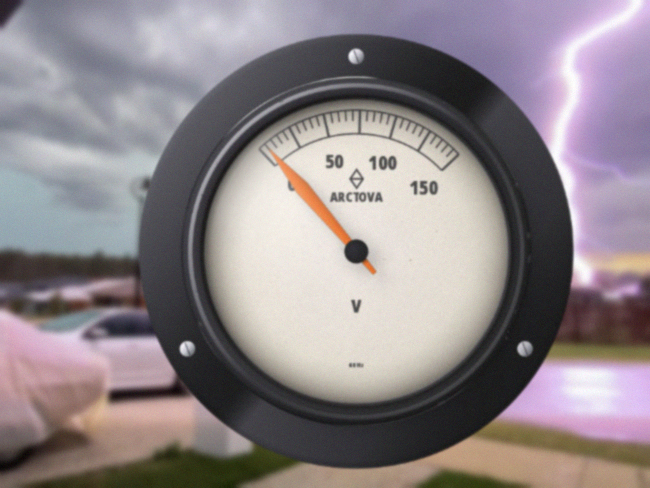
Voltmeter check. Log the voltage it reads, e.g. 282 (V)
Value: 5 (V)
